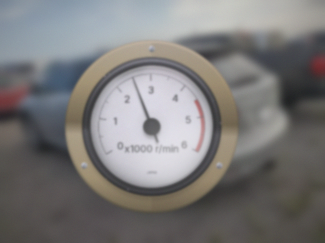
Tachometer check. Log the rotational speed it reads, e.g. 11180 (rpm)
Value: 2500 (rpm)
